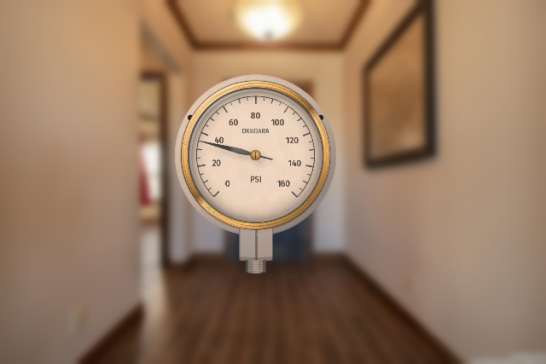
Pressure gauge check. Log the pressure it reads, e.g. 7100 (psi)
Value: 35 (psi)
